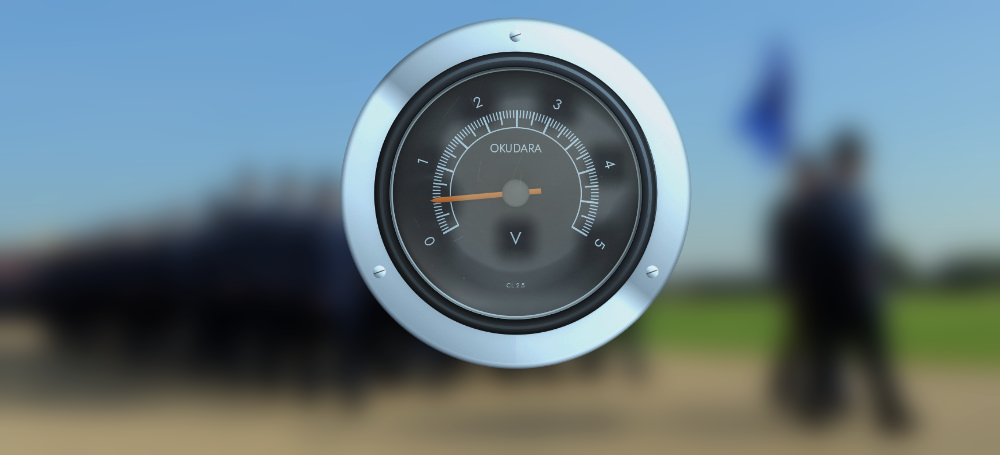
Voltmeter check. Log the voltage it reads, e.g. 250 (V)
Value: 0.5 (V)
